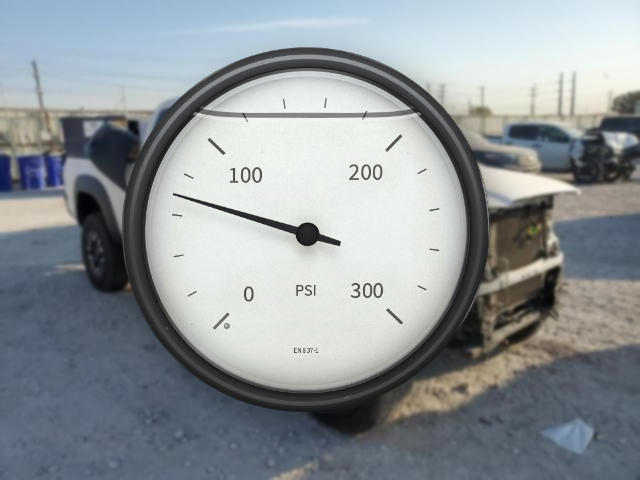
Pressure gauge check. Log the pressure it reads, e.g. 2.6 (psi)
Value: 70 (psi)
